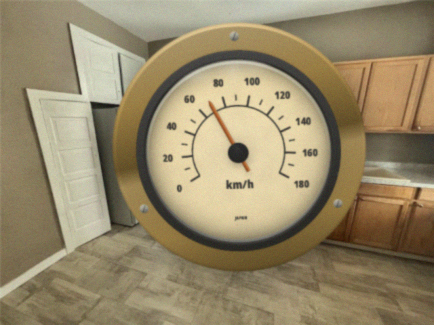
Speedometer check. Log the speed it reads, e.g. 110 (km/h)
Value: 70 (km/h)
